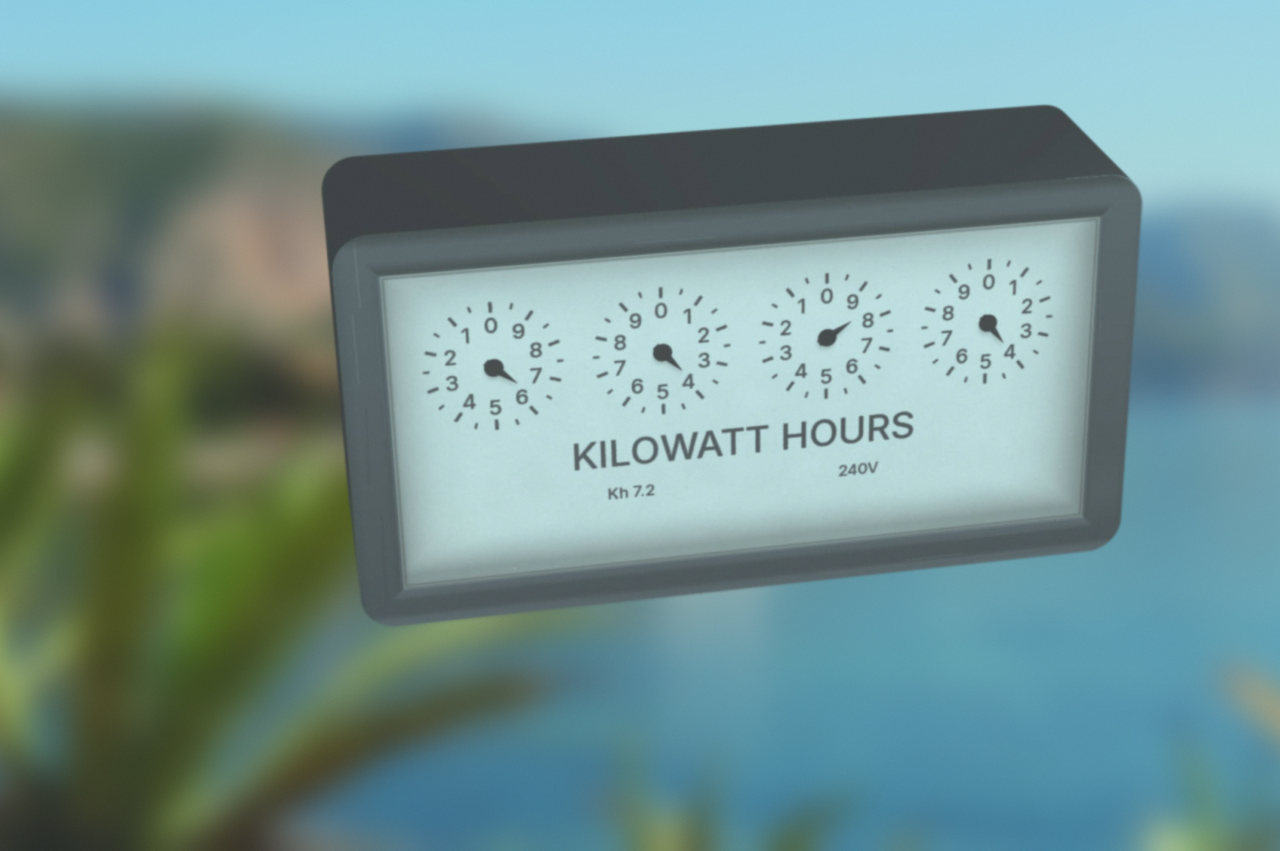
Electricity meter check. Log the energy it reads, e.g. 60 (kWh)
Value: 6384 (kWh)
